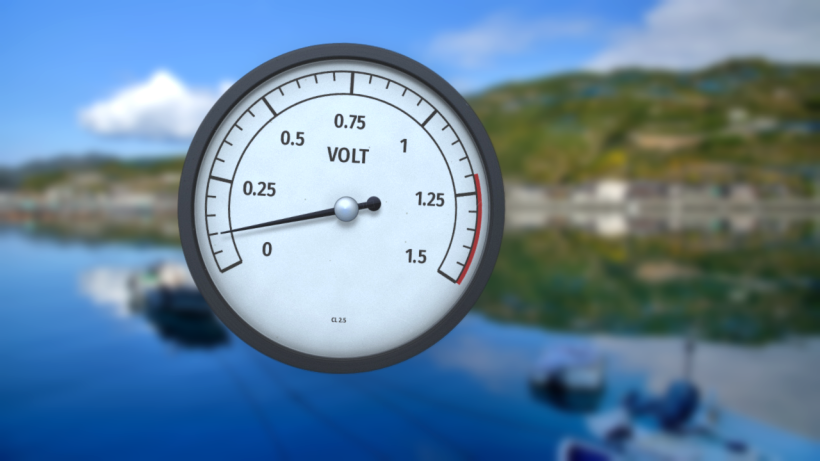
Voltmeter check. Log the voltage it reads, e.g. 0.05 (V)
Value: 0.1 (V)
